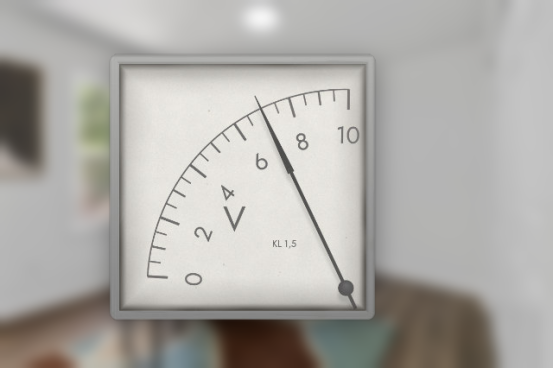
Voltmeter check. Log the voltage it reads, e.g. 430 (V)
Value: 7 (V)
